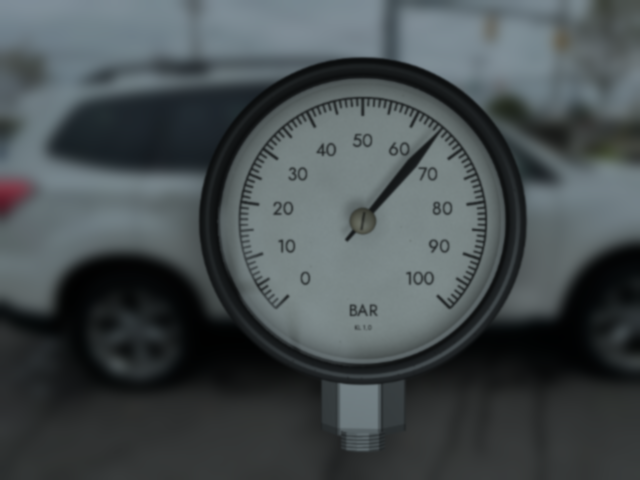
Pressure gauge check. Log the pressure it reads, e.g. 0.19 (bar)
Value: 65 (bar)
